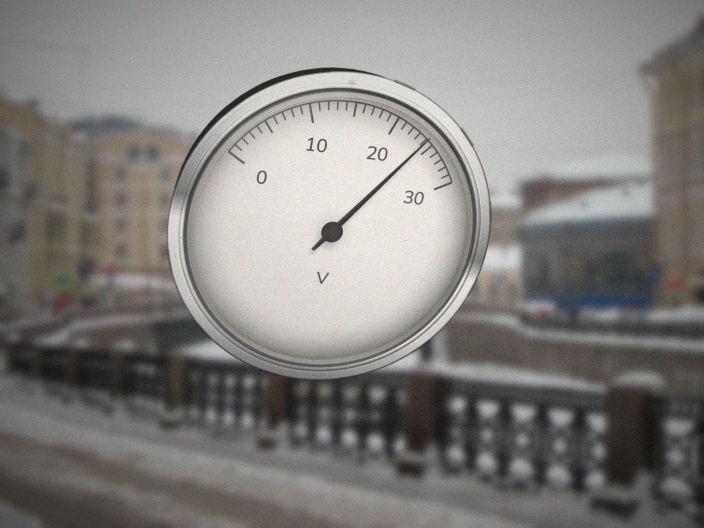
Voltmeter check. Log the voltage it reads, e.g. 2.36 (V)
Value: 24 (V)
